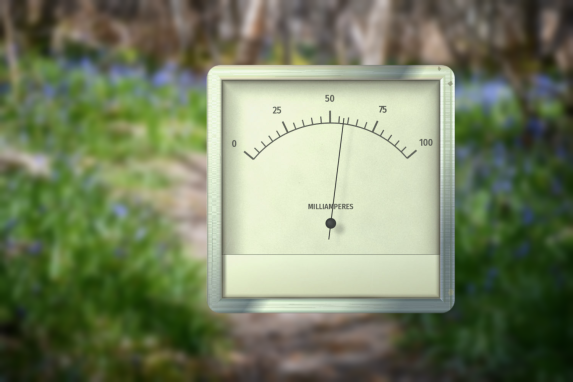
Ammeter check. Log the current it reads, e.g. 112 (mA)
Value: 57.5 (mA)
